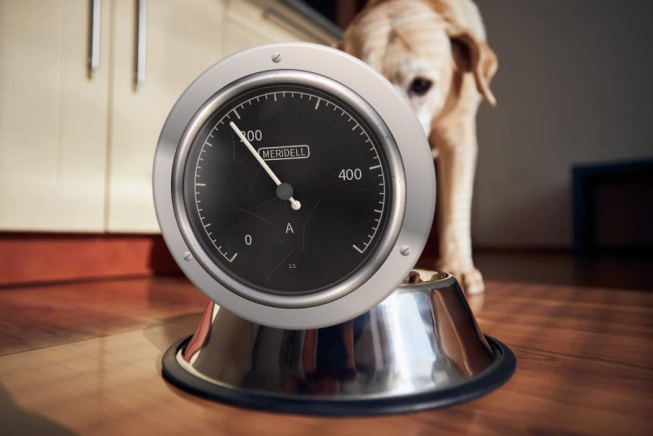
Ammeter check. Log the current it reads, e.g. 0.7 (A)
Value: 190 (A)
